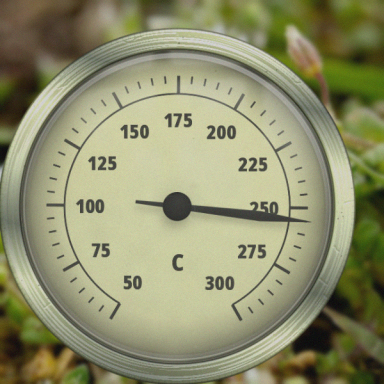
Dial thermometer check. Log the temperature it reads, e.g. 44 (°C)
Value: 255 (°C)
